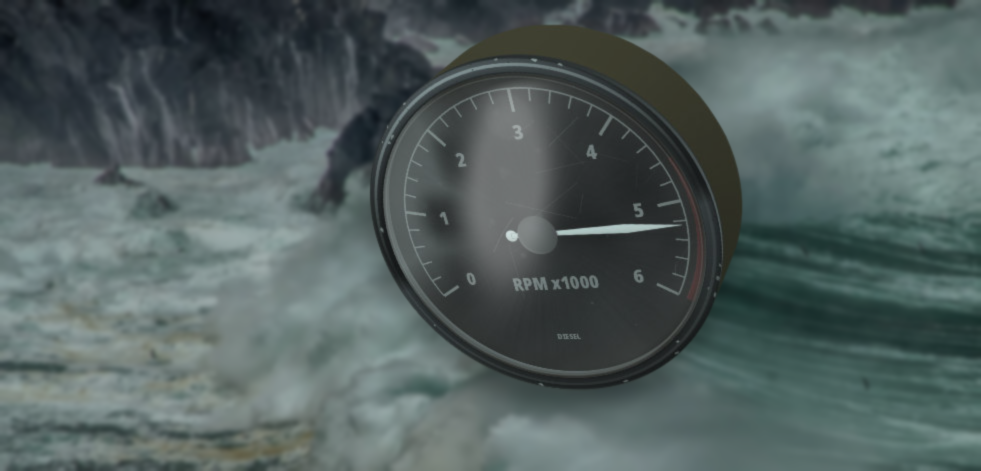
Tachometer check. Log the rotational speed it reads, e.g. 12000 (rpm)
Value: 5200 (rpm)
